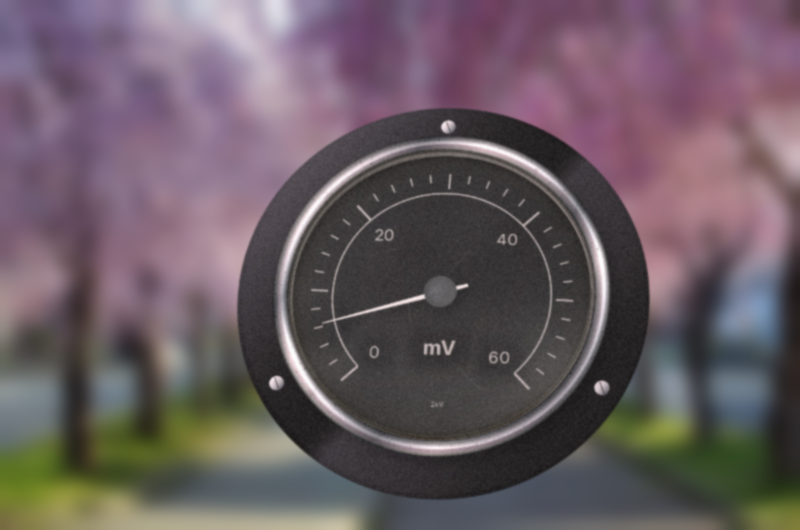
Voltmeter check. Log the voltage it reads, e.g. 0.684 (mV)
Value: 6 (mV)
